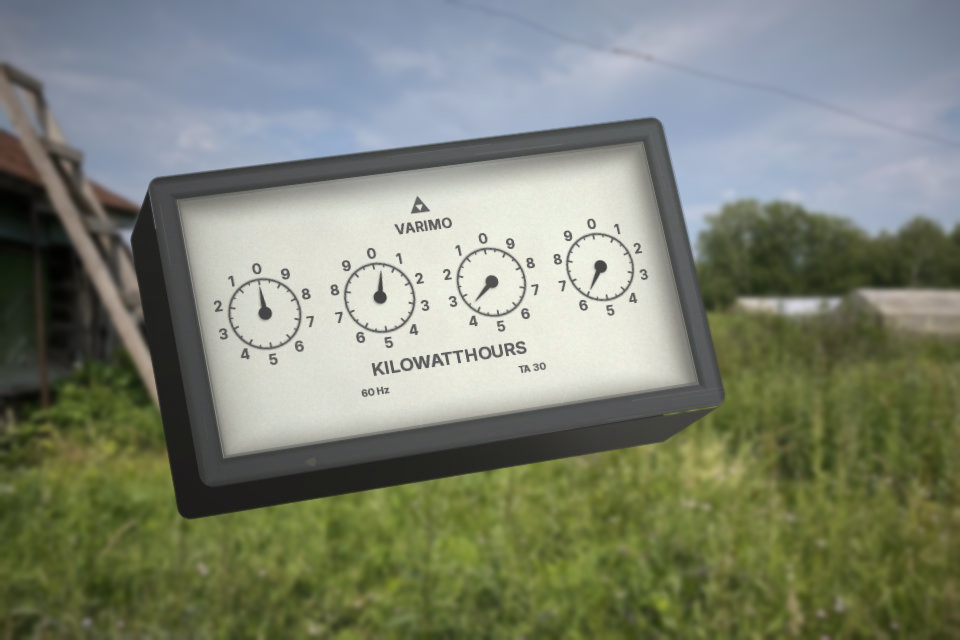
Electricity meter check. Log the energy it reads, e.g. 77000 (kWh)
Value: 36 (kWh)
